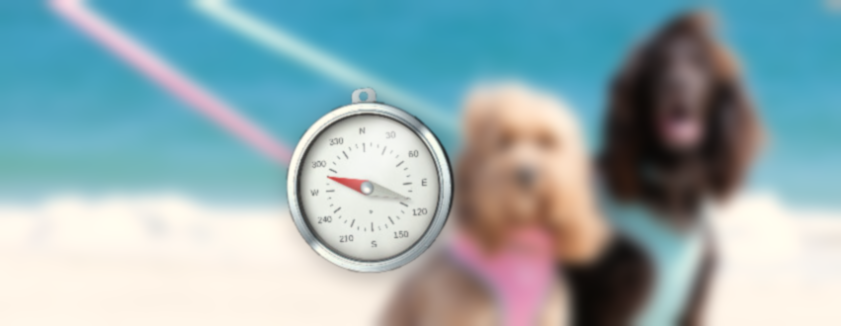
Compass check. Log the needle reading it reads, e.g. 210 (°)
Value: 290 (°)
